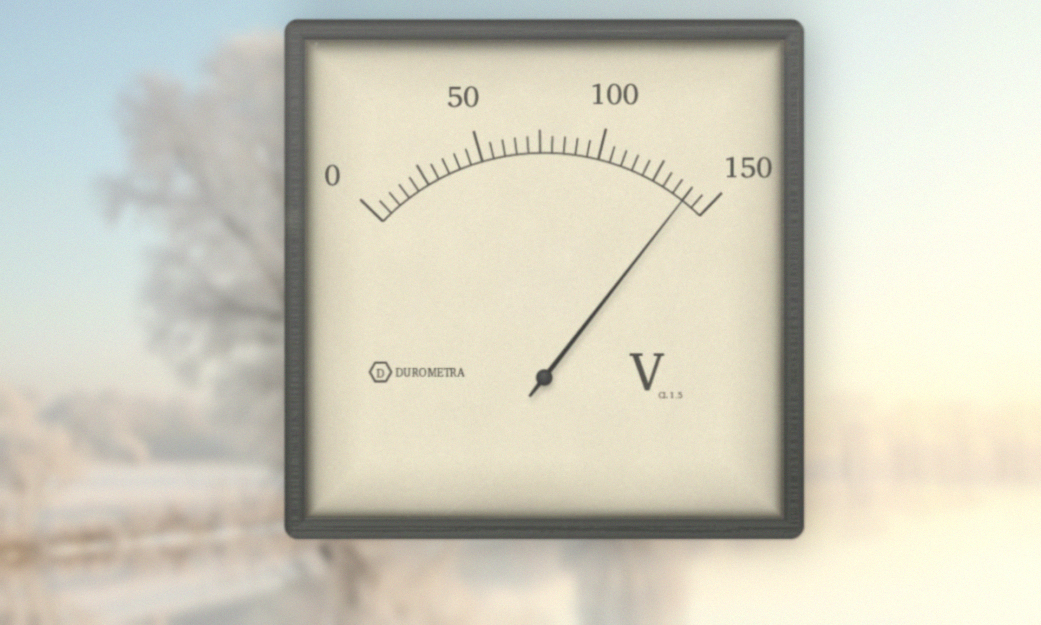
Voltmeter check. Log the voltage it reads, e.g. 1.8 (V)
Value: 140 (V)
